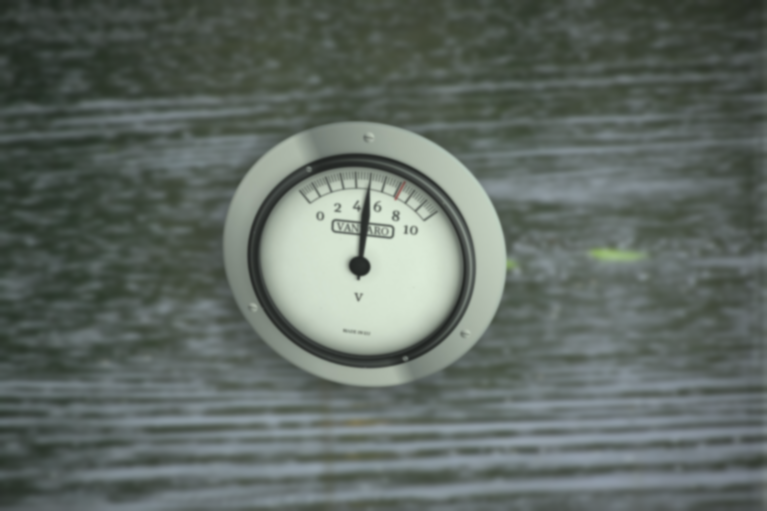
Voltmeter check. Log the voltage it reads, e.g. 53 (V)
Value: 5 (V)
